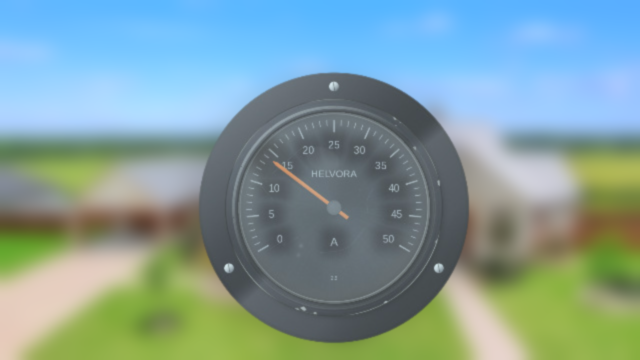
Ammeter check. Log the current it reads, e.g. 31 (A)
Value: 14 (A)
